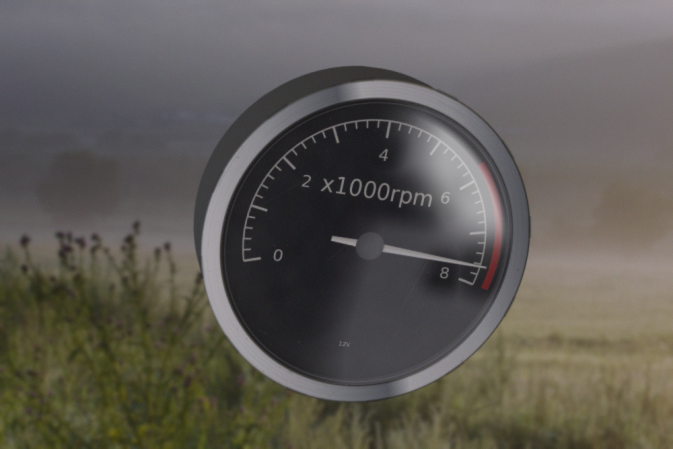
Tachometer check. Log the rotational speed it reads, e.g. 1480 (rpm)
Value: 7600 (rpm)
